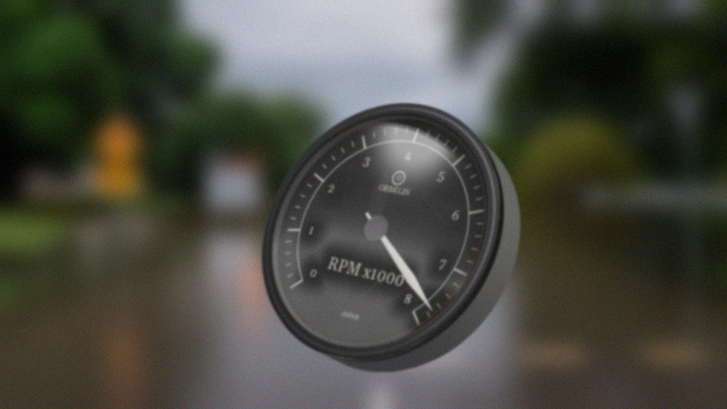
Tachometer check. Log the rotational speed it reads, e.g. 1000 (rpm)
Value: 7700 (rpm)
